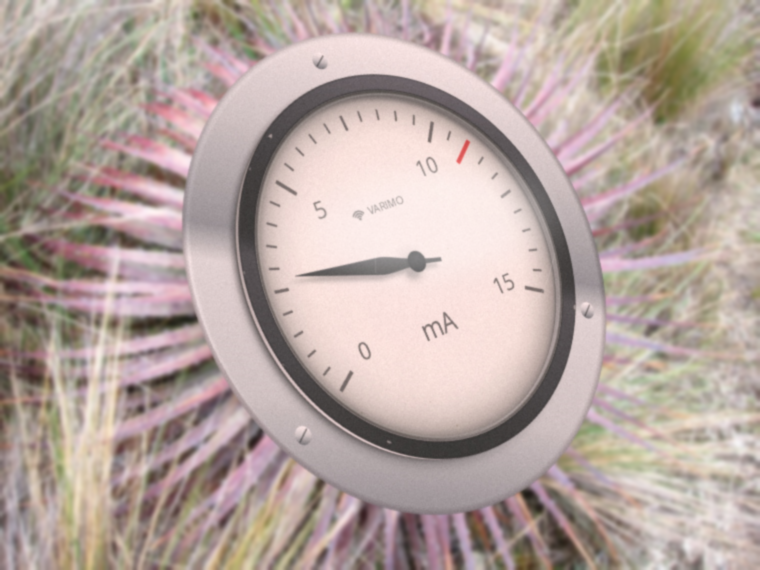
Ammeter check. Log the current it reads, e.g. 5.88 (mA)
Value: 2.75 (mA)
